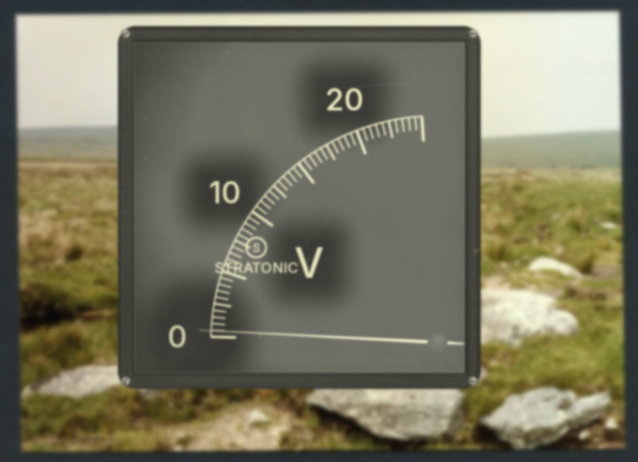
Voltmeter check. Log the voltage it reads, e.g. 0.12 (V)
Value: 0.5 (V)
